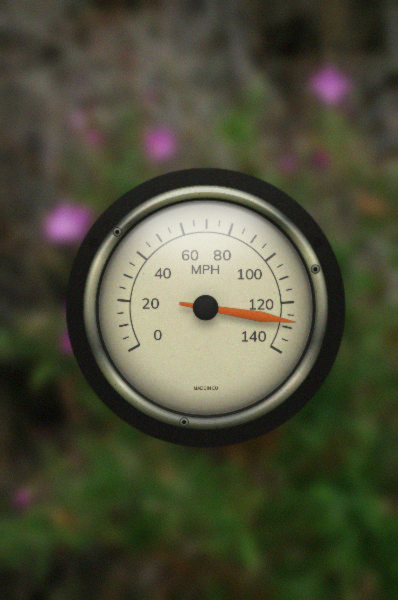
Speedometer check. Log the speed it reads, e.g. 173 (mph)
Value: 127.5 (mph)
